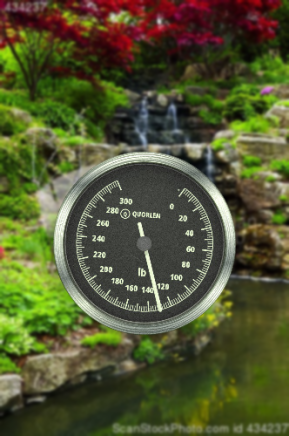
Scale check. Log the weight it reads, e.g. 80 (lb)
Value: 130 (lb)
